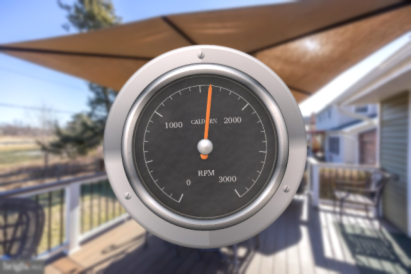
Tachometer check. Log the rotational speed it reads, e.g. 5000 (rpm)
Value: 1600 (rpm)
